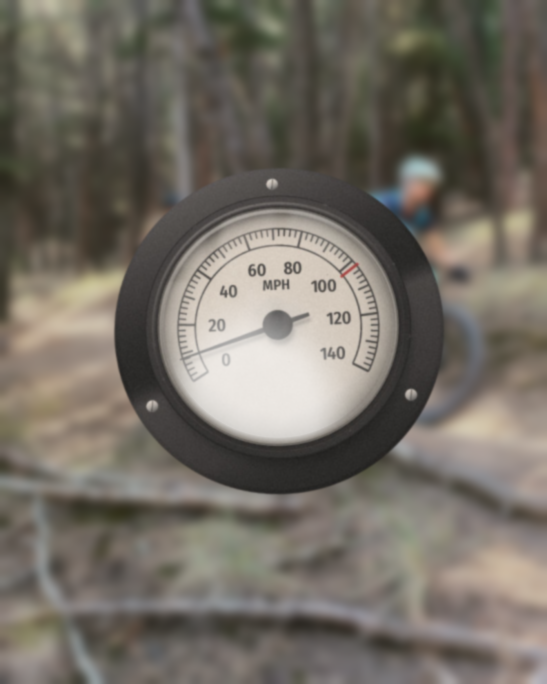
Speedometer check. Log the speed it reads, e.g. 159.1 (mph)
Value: 8 (mph)
